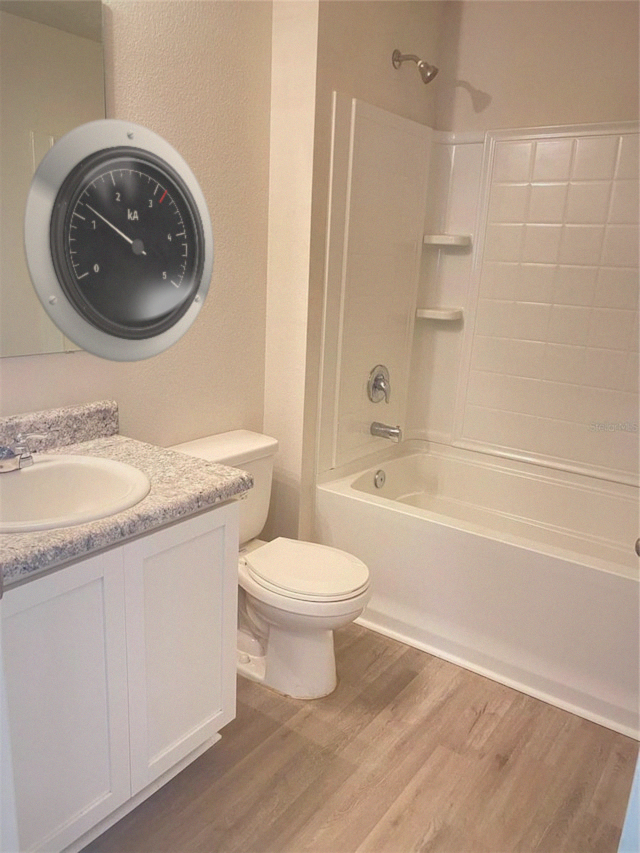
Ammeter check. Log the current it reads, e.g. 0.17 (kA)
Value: 1.2 (kA)
